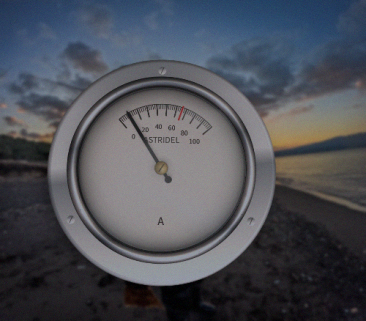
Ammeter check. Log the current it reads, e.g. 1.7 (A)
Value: 10 (A)
